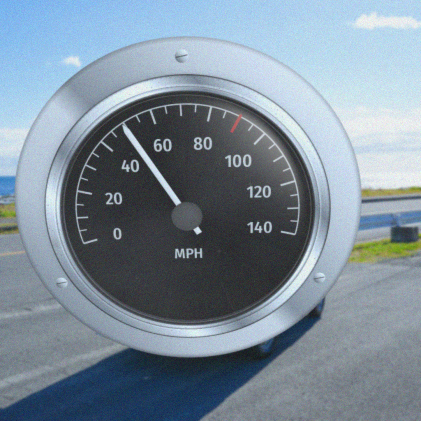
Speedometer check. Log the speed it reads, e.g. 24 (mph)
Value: 50 (mph)
